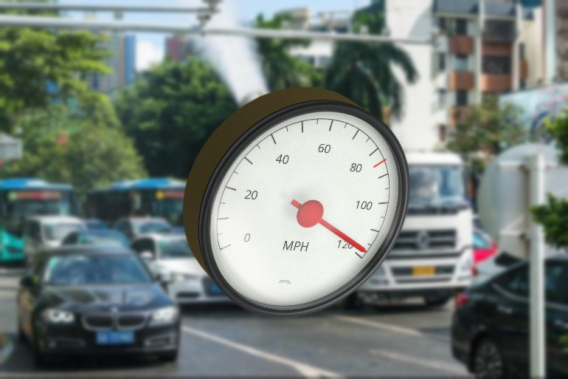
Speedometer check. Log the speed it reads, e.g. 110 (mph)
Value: 117.5 (mph)
